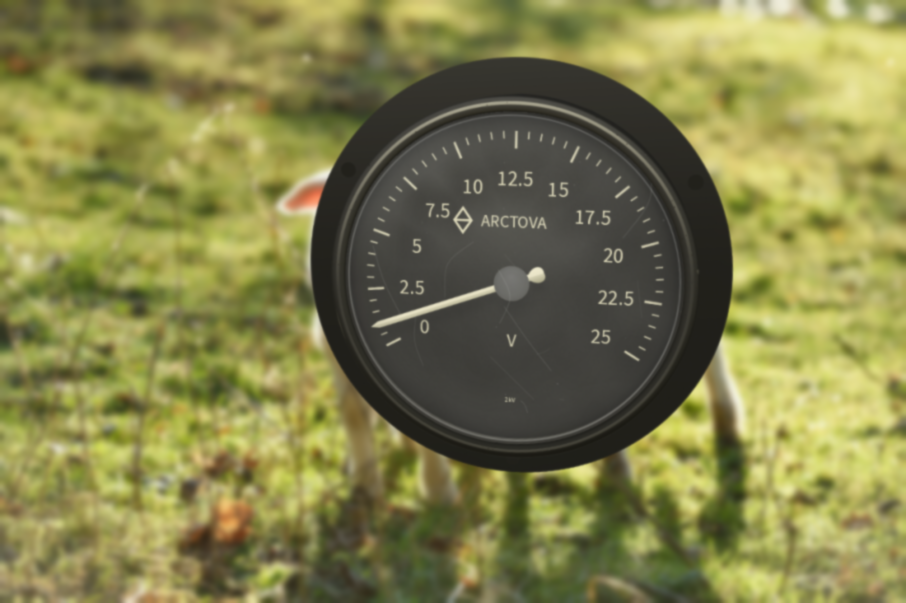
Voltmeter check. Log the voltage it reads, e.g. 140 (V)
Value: 1 (V)
